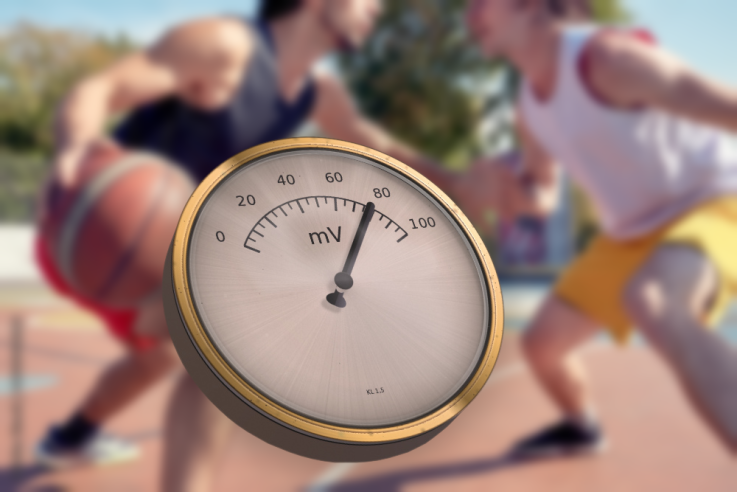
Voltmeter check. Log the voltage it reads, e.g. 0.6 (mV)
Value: 77.5 (mV)
